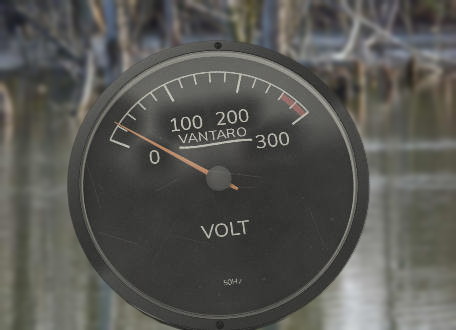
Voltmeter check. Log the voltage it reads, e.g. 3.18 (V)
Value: 20 (V)
